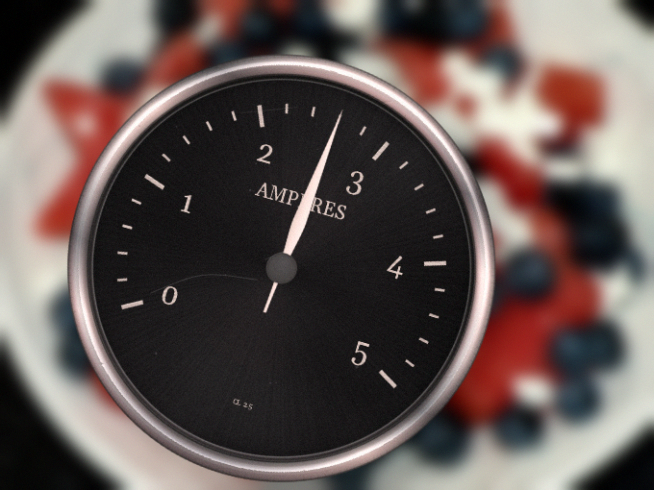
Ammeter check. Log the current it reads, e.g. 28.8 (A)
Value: 2.6 (A)
